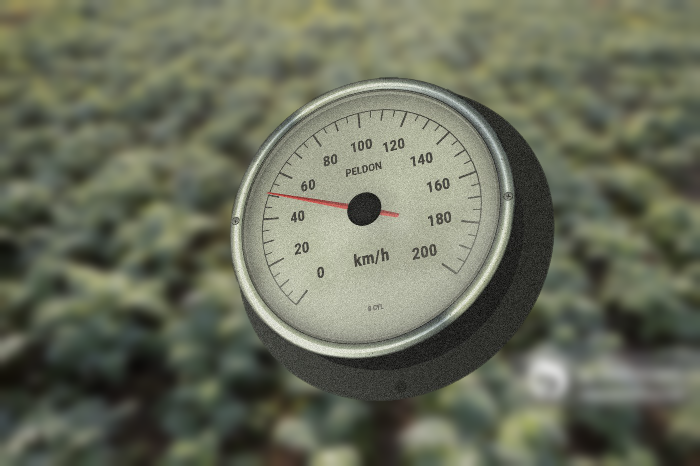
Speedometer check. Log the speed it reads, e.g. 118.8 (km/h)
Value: 50 (km/h)
